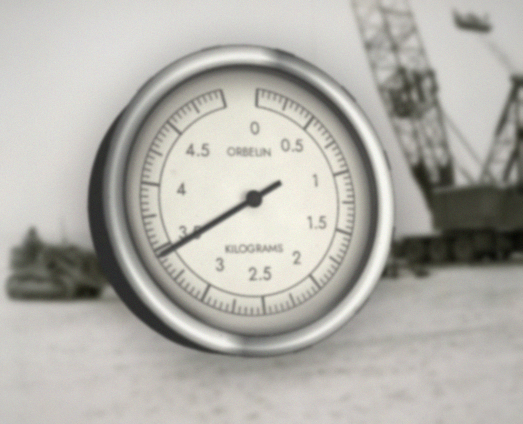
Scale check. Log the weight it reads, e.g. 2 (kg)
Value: 3.45 (kg)
